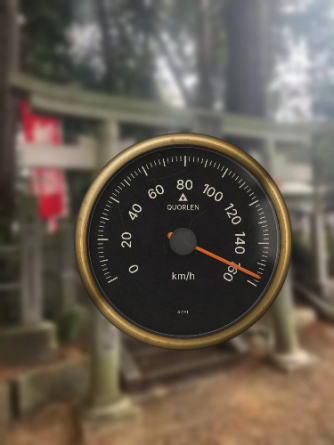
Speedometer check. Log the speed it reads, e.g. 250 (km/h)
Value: 156 (km/h)
